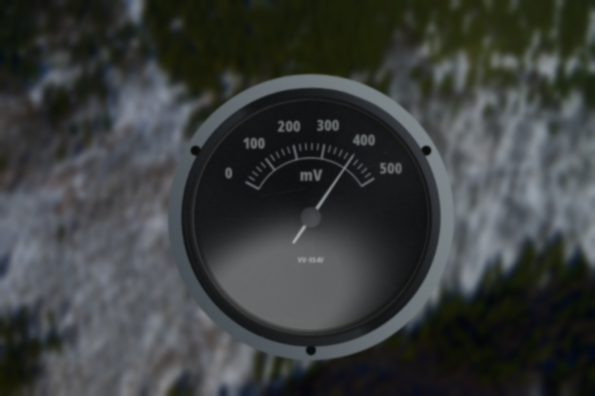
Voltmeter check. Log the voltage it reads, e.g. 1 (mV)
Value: 400 (mV)
